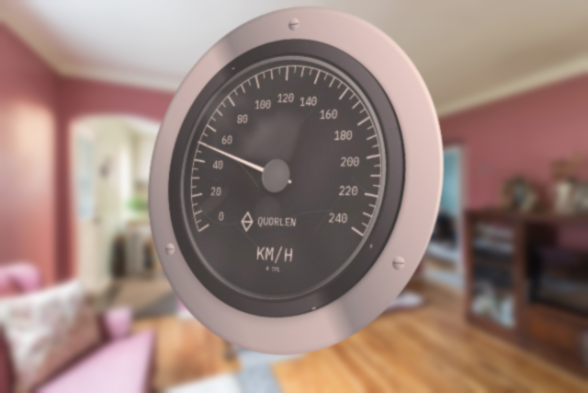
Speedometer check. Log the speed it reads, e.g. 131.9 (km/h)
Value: 50 (km/h)
